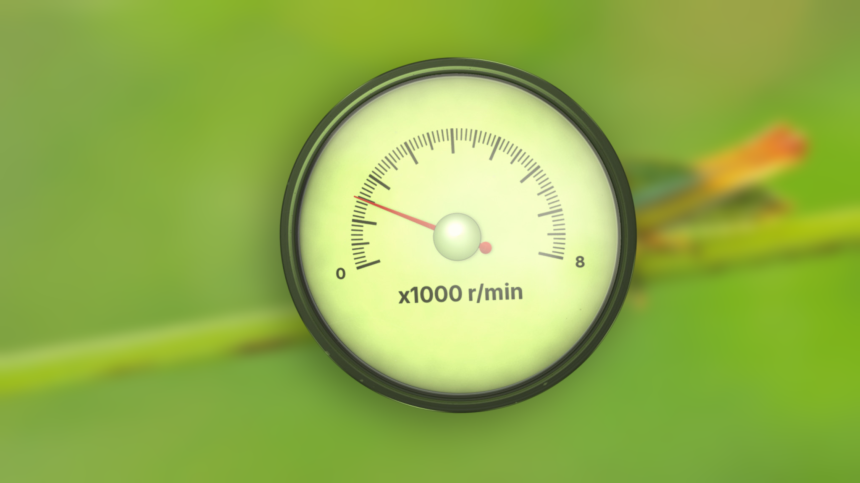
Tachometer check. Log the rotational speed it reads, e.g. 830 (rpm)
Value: 1500 (rpm)
